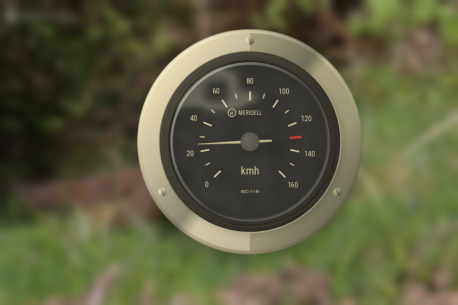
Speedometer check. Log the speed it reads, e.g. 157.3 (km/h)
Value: 25 (km/h)
